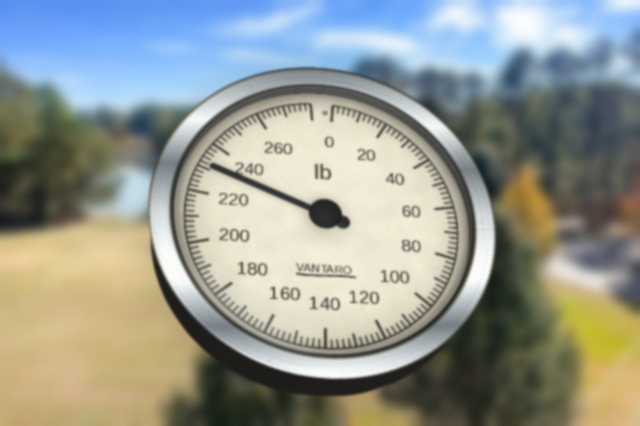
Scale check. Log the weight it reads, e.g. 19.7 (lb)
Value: 230 (lb)
